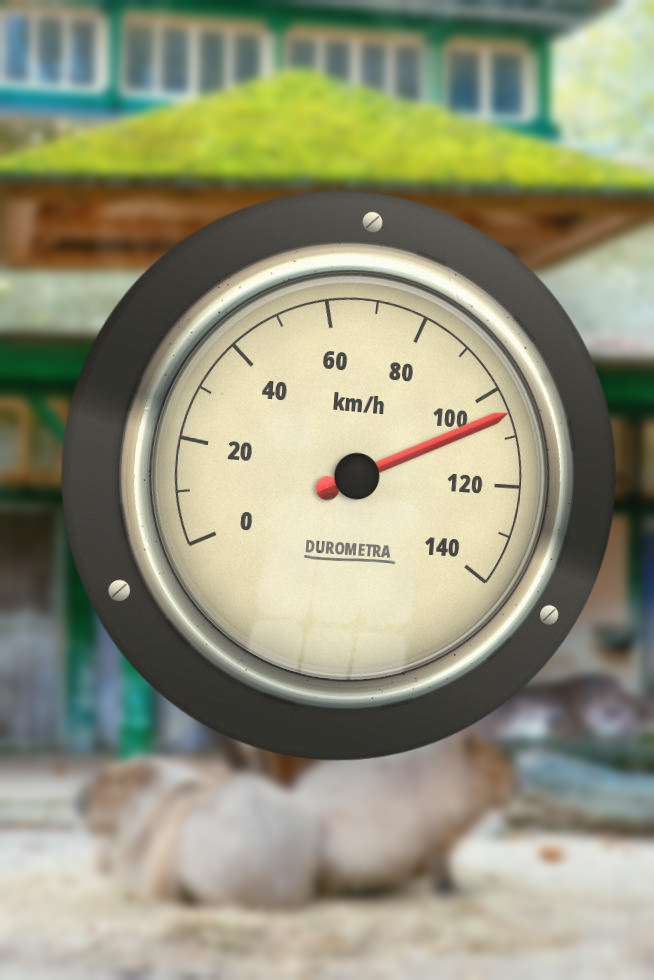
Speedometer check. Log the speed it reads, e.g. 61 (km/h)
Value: 105 (km/h)
